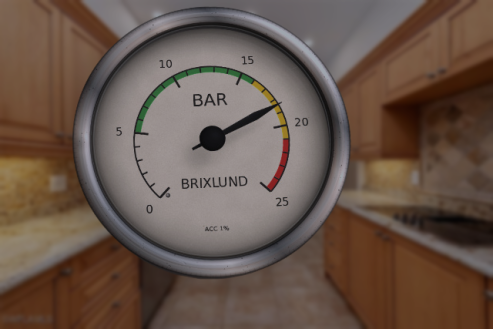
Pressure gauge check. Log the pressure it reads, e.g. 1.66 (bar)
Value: 18.5 (bar)
